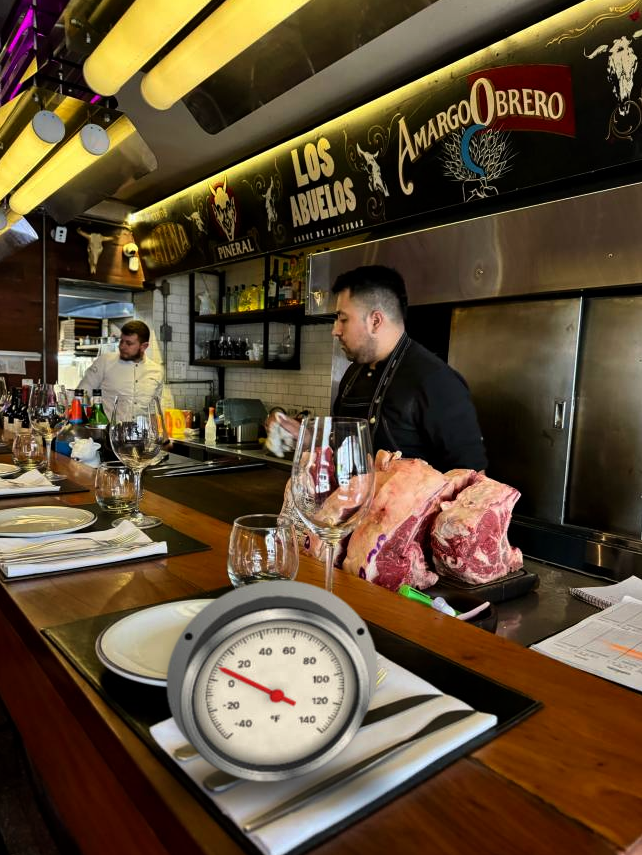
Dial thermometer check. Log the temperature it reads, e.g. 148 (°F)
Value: 10 (°F)
